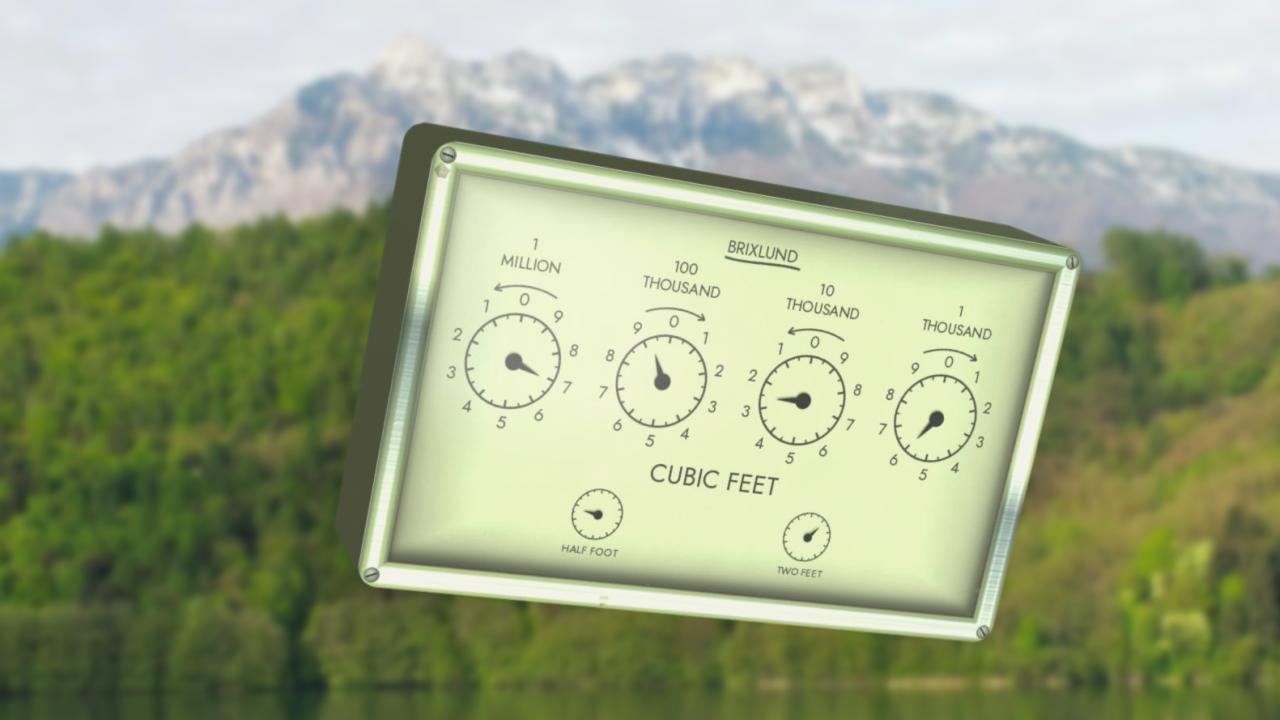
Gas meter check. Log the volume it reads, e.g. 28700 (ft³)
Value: 692600 (ft³)
